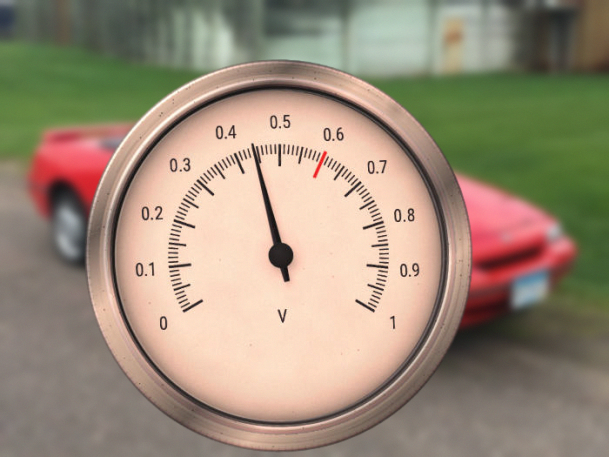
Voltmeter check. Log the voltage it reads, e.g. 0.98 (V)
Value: 0.44 (V)
